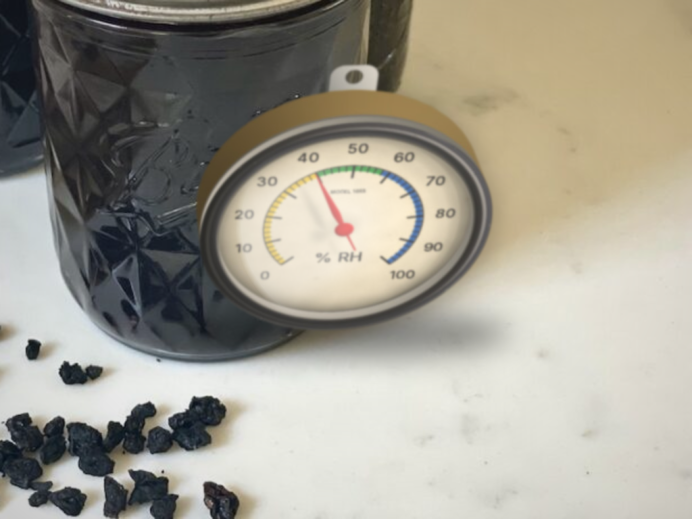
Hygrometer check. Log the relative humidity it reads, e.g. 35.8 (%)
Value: 40 (%)
